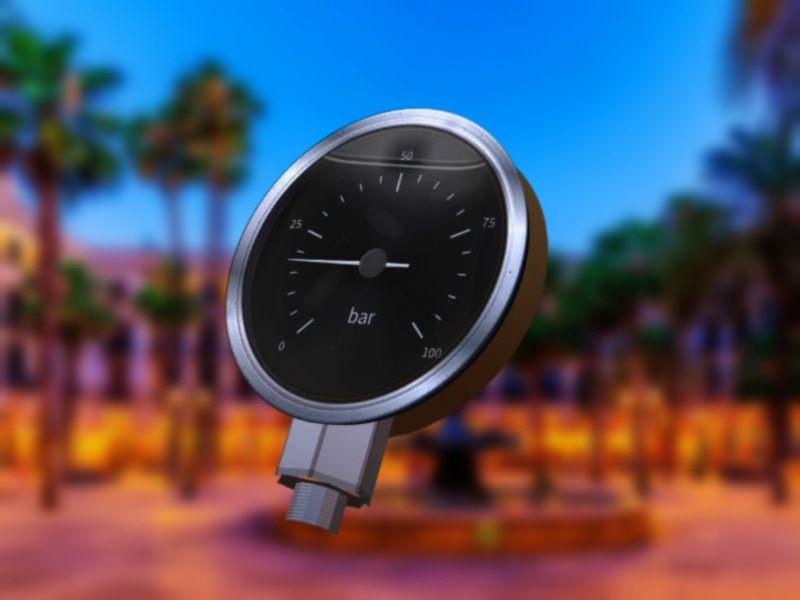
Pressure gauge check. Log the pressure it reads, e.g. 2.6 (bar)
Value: 17.5 (bar)
